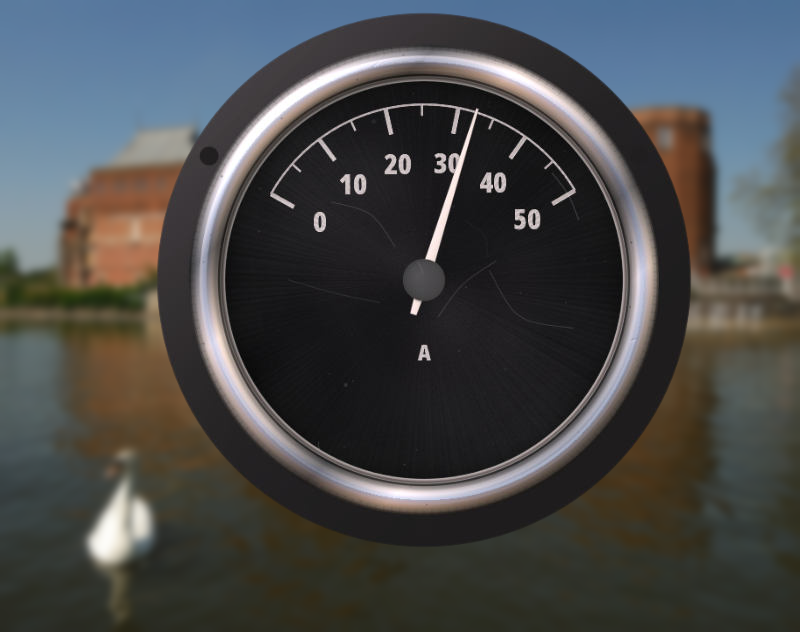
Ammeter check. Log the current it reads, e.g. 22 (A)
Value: 32.5 (A)
